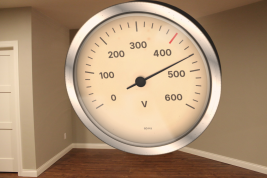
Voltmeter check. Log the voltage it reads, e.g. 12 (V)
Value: 460 (V)
